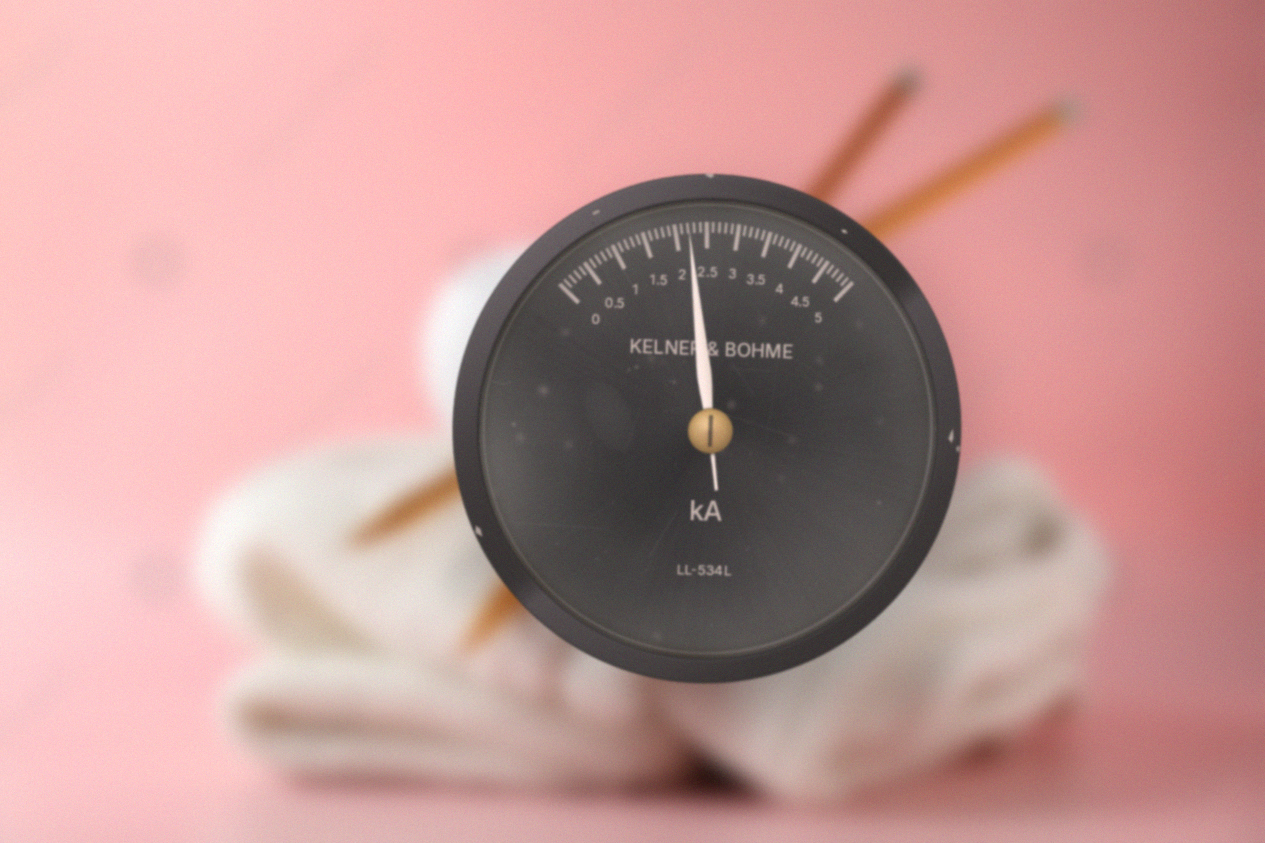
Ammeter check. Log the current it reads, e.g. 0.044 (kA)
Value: 2.2 (kA)
